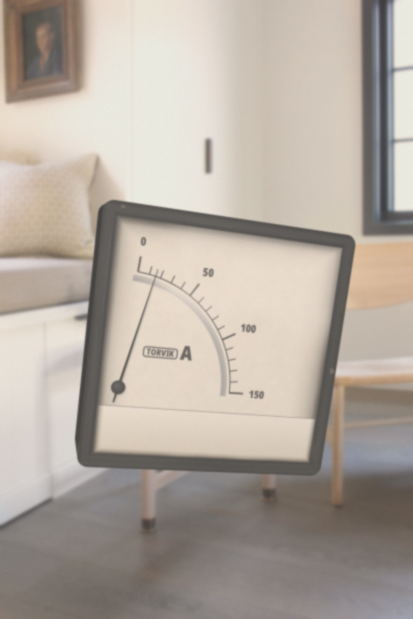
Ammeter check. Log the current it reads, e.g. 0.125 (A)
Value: 15 (A)
